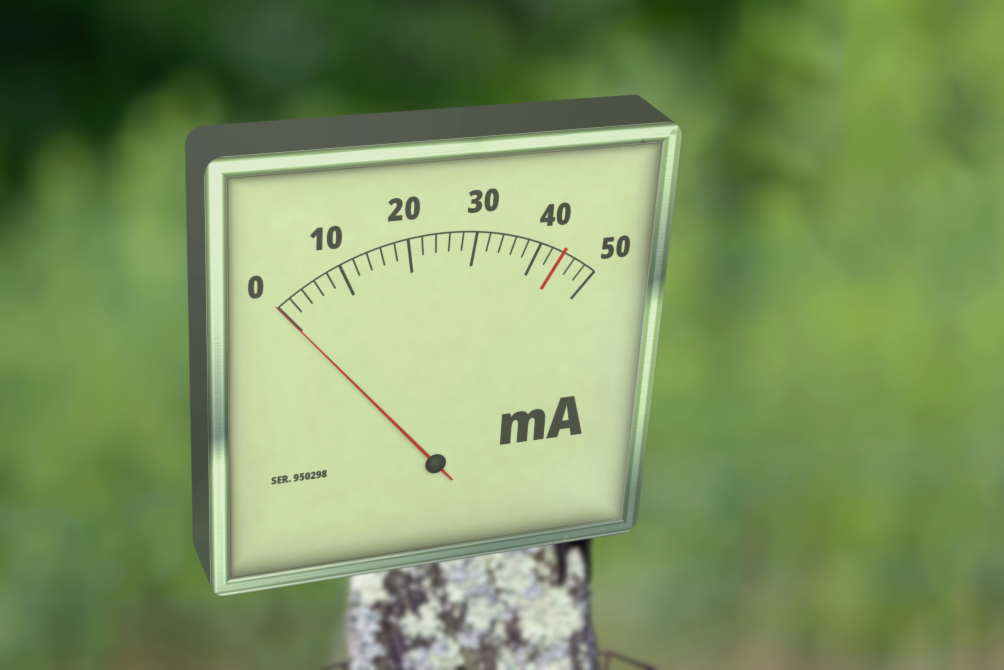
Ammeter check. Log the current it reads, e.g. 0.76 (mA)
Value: 0 (mA)
